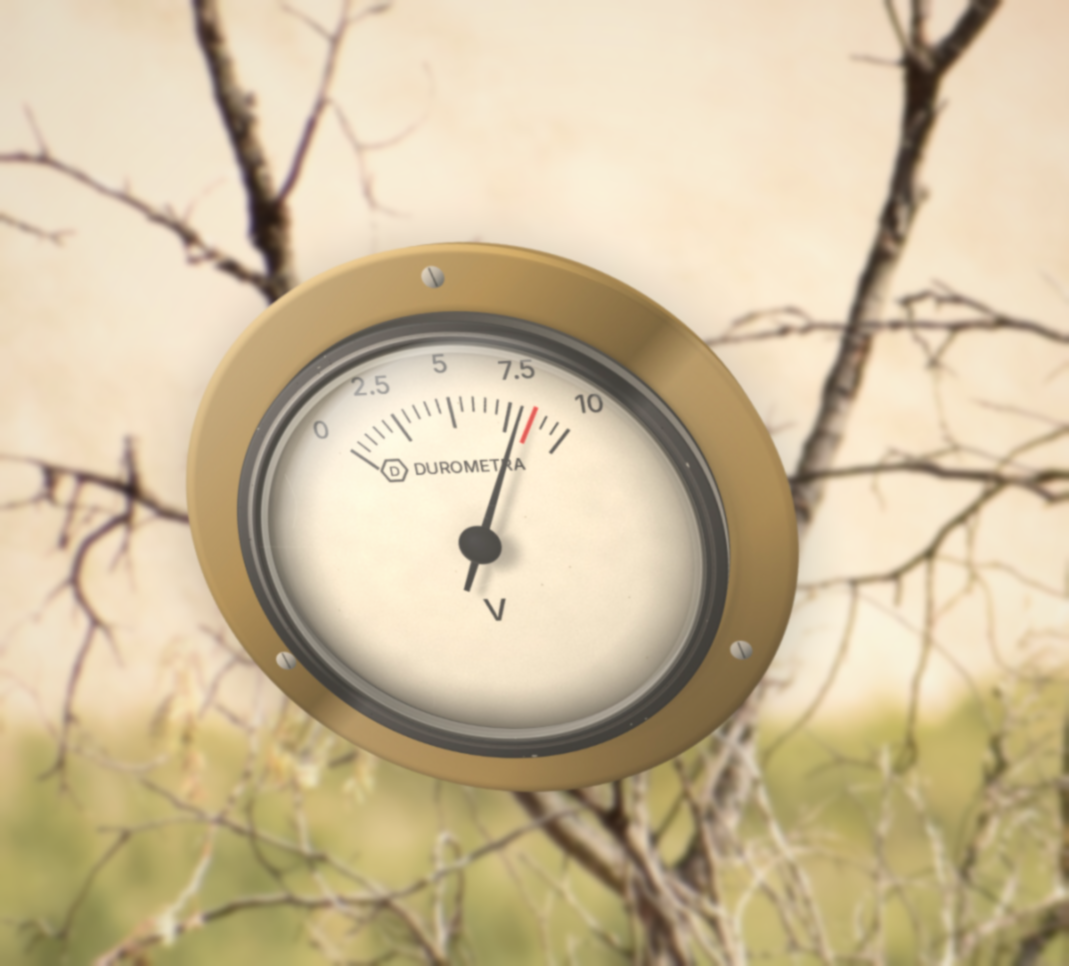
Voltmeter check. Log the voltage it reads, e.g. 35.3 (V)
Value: 8 (V)
